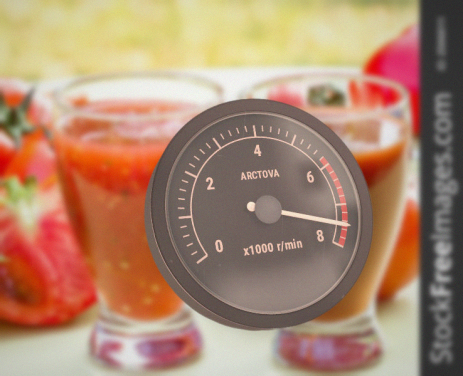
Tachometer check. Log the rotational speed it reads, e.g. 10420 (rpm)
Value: 7500 (rpm)
